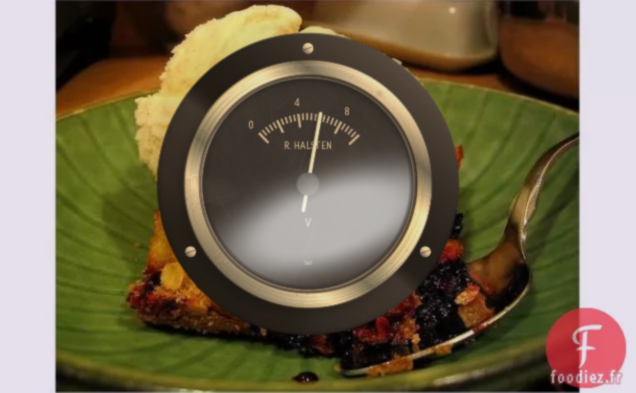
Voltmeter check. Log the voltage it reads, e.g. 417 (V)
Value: 6 (V)
